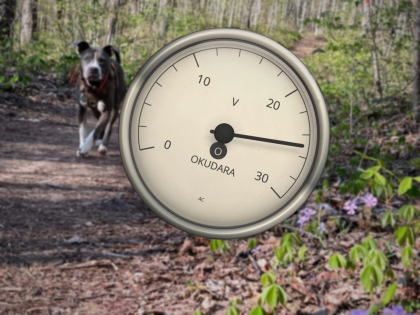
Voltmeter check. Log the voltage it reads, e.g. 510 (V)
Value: 25 (V)
